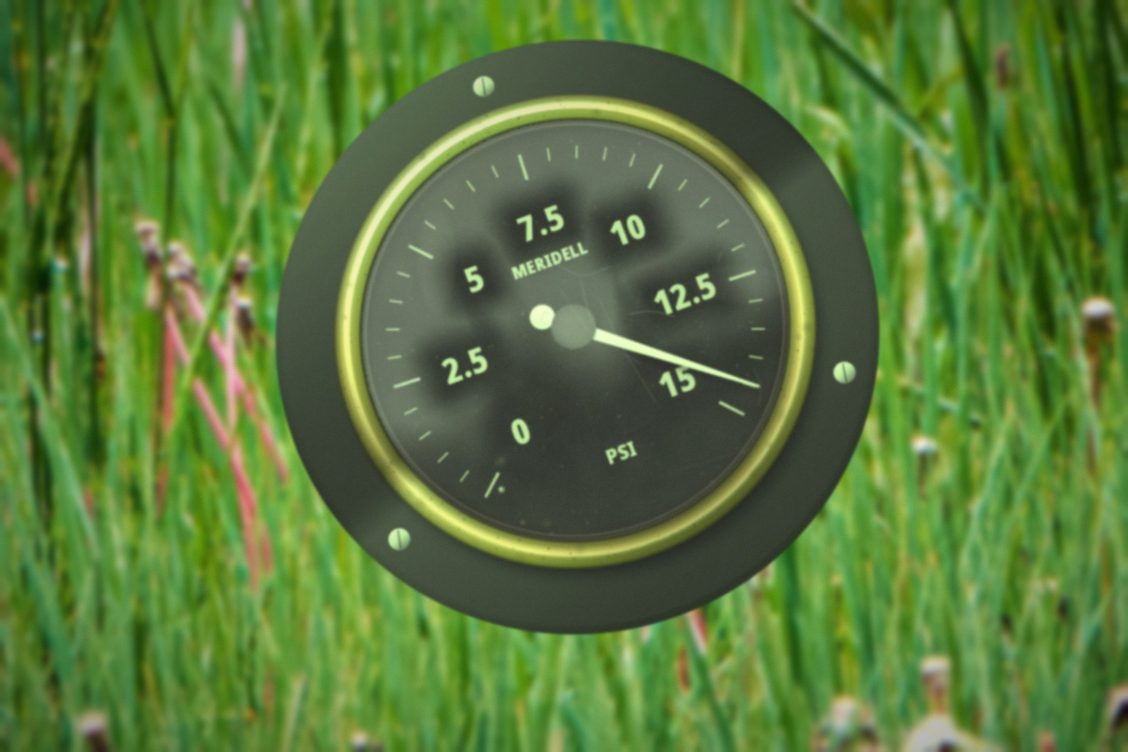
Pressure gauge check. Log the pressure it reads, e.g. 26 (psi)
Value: 14.5 (psi)
